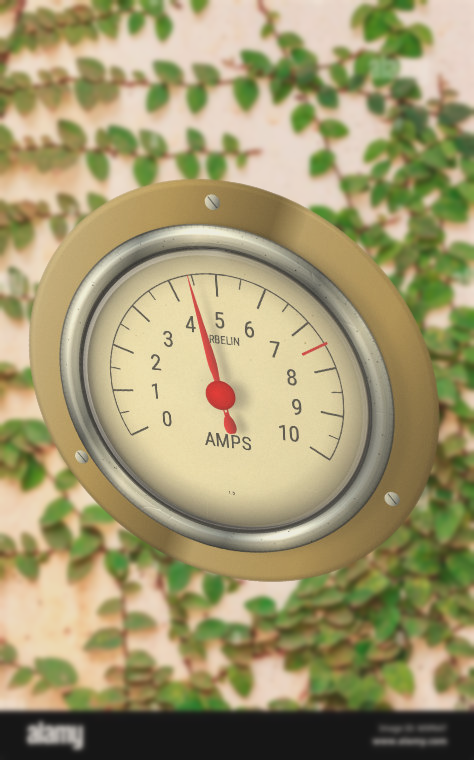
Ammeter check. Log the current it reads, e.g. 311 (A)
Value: 4.5 (A)
